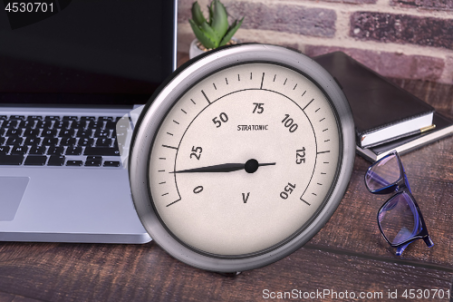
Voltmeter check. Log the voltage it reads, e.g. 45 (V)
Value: 15 (V)
